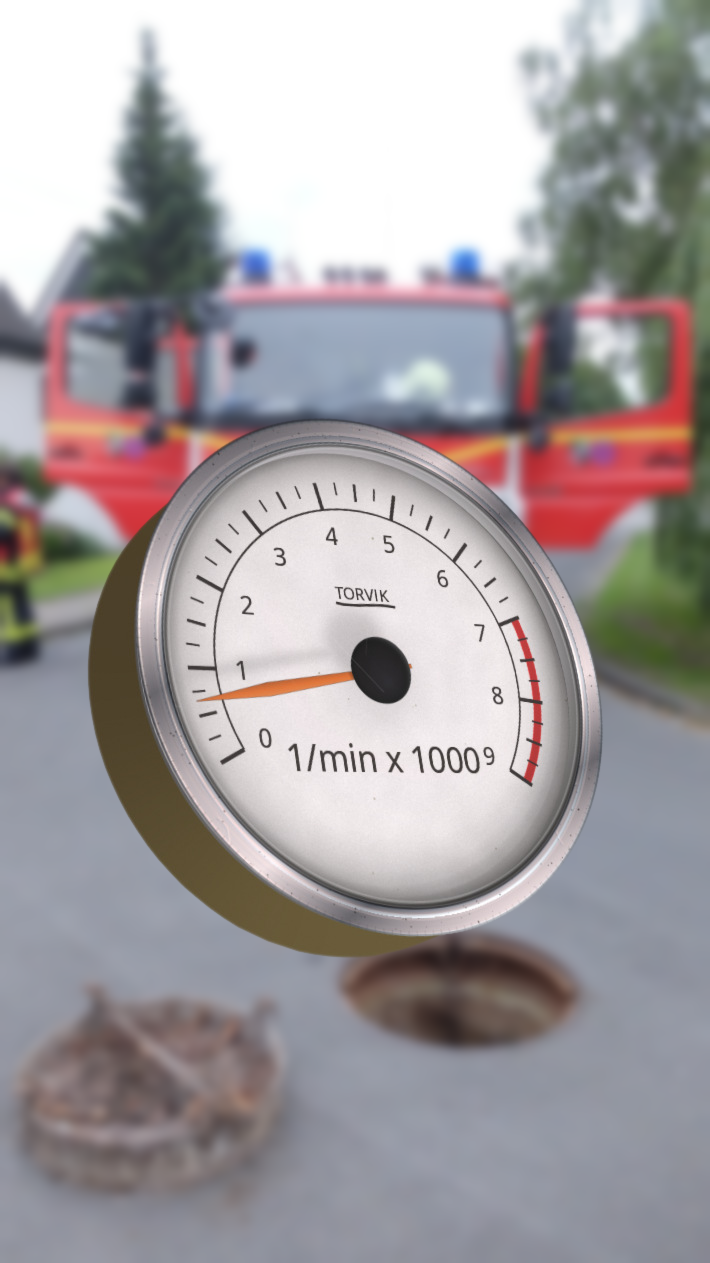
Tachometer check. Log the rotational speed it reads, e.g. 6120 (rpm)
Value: 625 (rpm)
